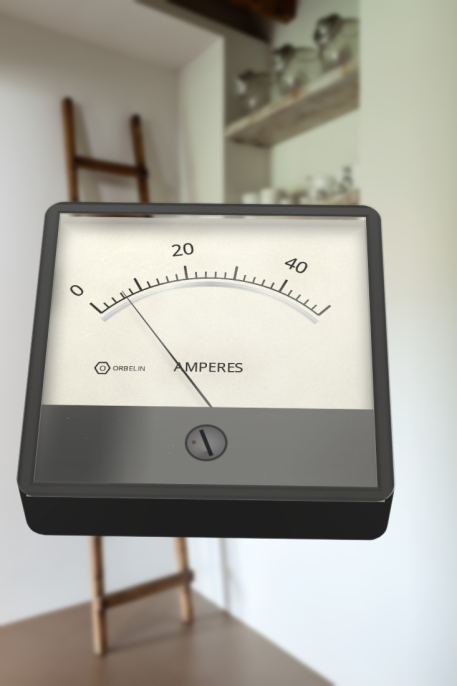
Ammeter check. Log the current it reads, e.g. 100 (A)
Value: 6 (A)
